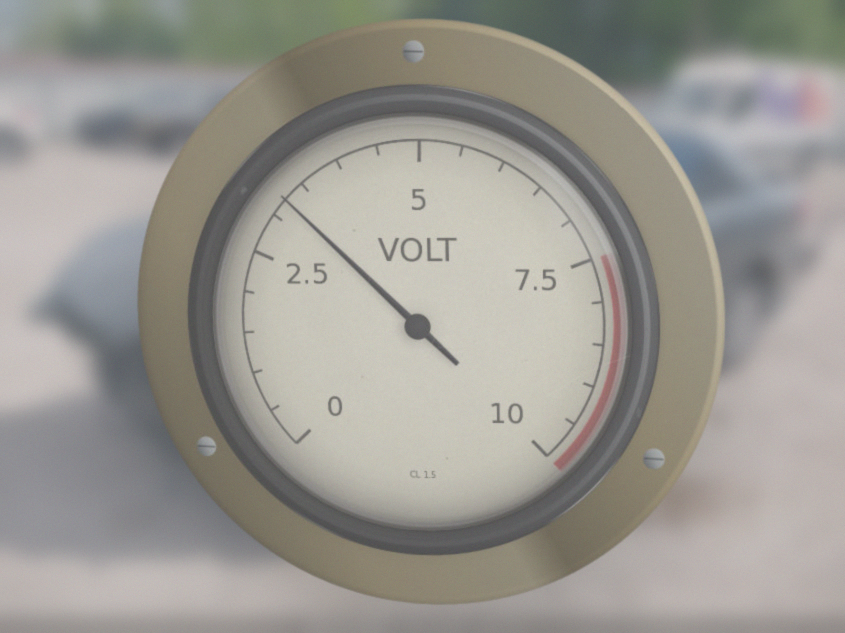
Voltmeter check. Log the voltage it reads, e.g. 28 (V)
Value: 3.25 (V)
